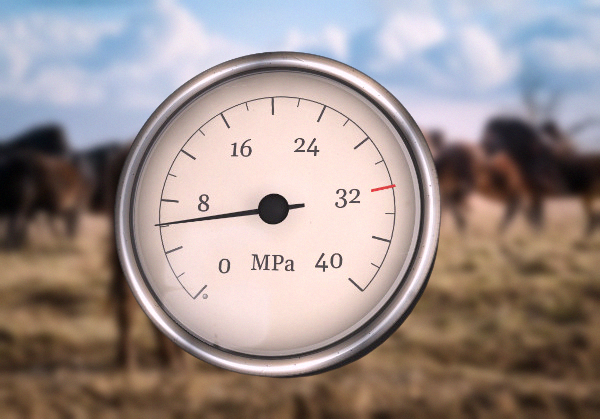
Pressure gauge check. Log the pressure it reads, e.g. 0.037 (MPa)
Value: 6 (MPa)
